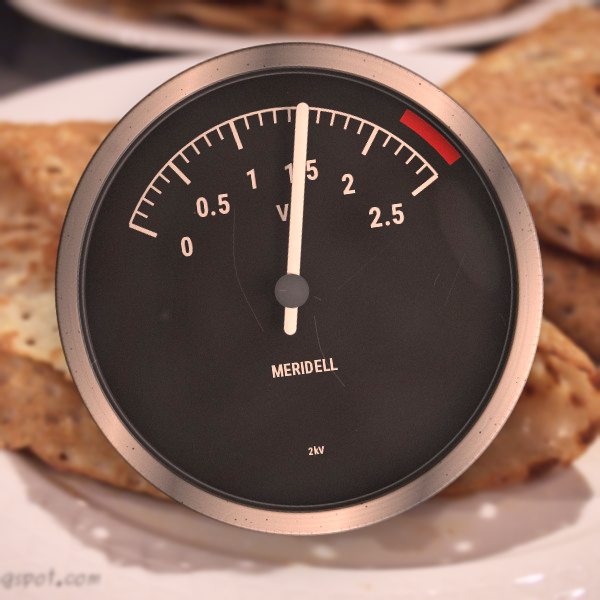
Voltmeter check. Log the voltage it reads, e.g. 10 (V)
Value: 1.5 (V)
